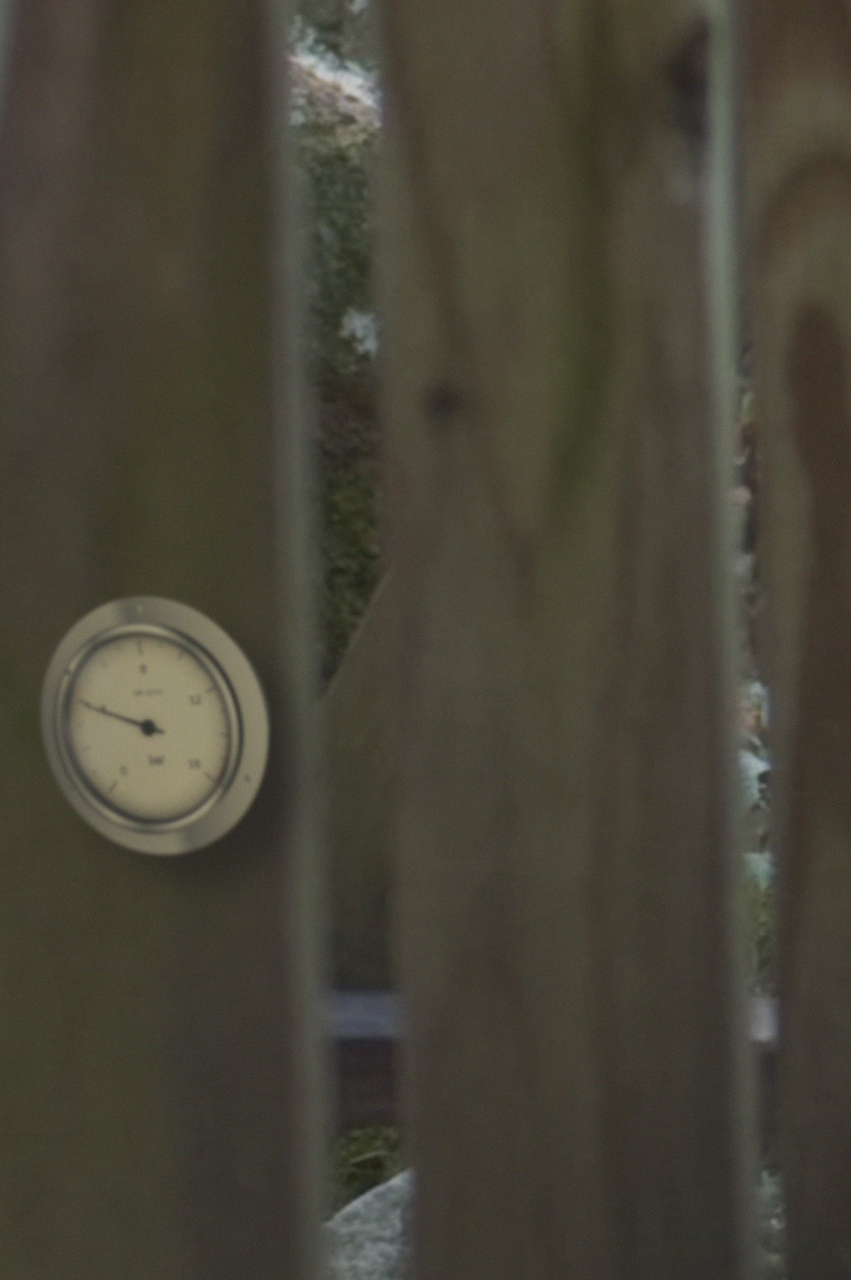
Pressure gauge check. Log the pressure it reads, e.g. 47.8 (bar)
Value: 4 (bar)
